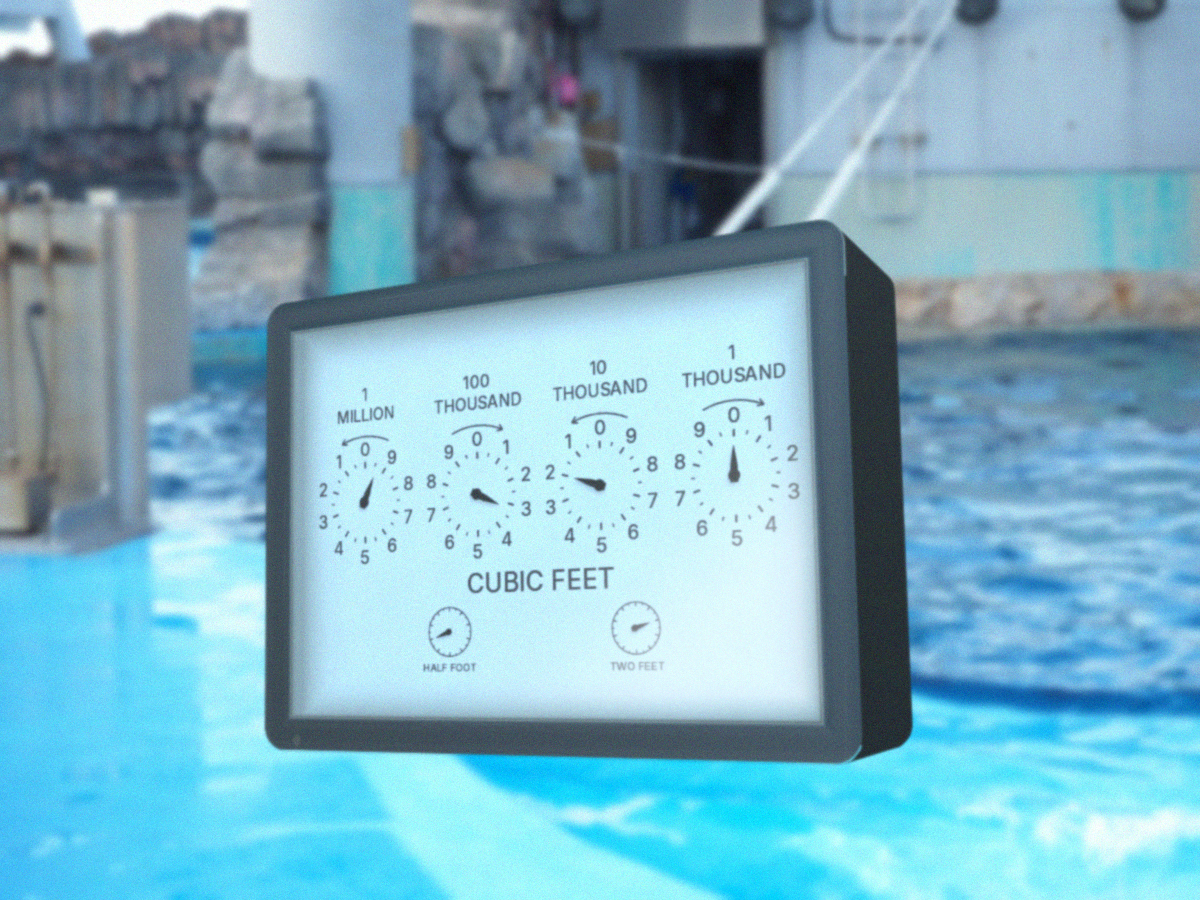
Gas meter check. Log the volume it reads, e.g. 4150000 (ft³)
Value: 932000 (ft³)
